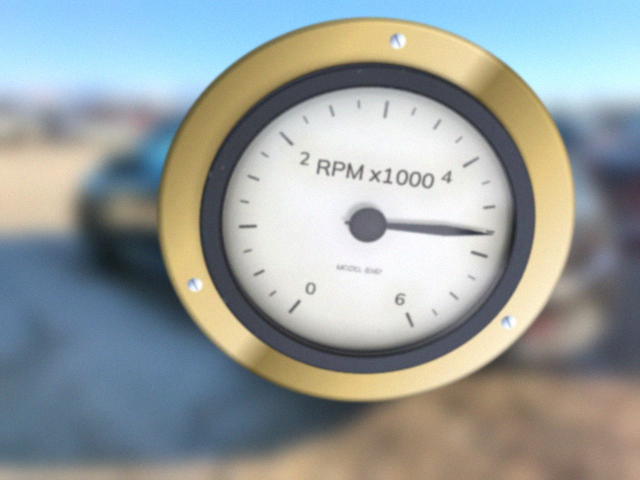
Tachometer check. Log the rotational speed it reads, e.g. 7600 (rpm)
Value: 4750 (rpm)
